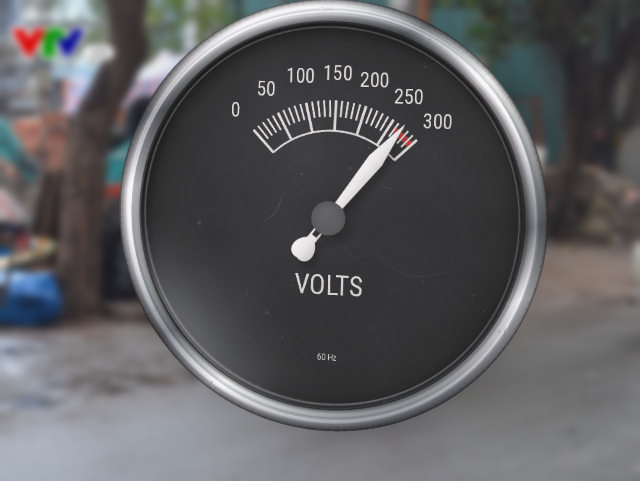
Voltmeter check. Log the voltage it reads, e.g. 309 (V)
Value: 270 (V)
